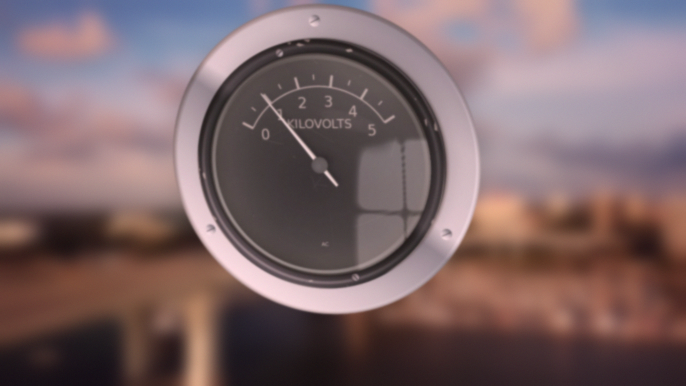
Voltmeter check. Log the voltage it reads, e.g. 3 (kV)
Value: 1 (kV)
